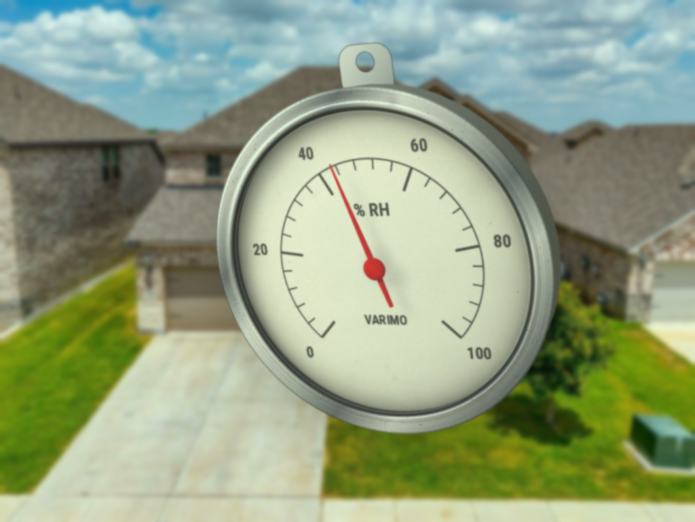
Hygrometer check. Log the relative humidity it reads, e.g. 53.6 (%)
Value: 44 (%)
